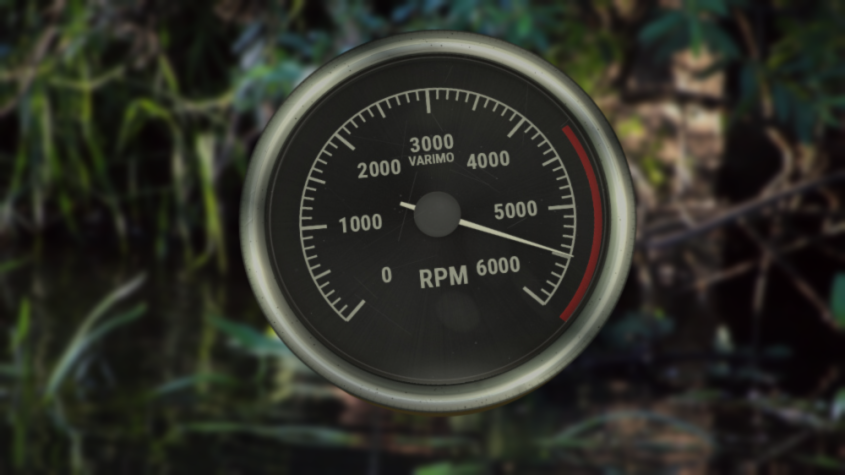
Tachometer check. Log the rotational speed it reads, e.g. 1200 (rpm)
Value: 5500 (rpm)
